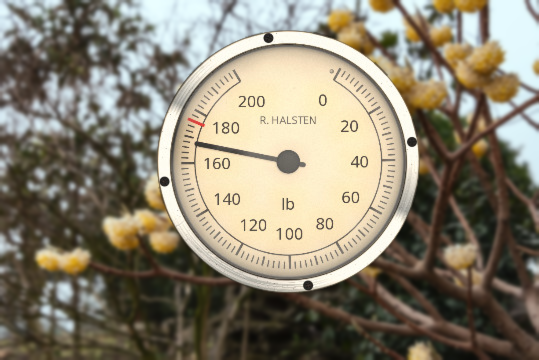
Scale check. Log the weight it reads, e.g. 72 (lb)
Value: 168 (lb)
